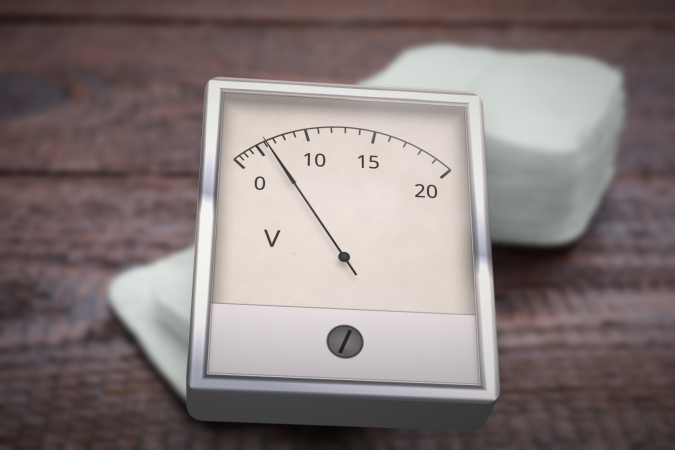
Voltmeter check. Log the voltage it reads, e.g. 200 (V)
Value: 6 (V)
